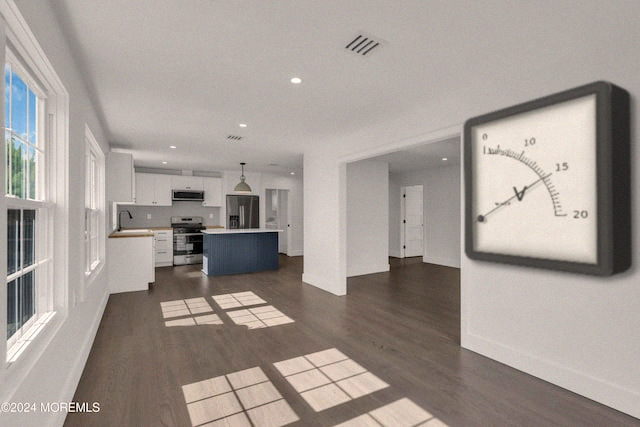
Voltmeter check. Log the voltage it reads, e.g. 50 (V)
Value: 15 (V)
